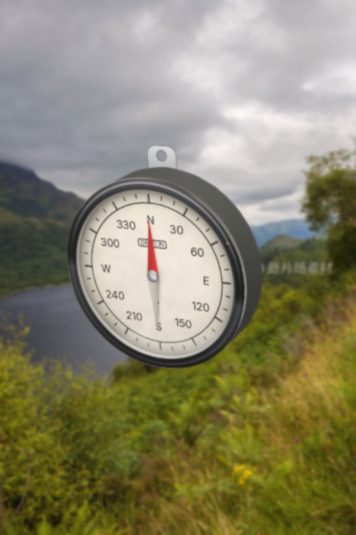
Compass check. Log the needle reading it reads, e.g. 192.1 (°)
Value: 0 (°)
